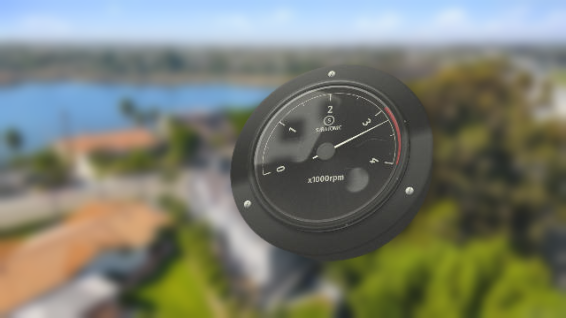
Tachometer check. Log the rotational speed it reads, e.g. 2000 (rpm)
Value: 3250 (rpm)
